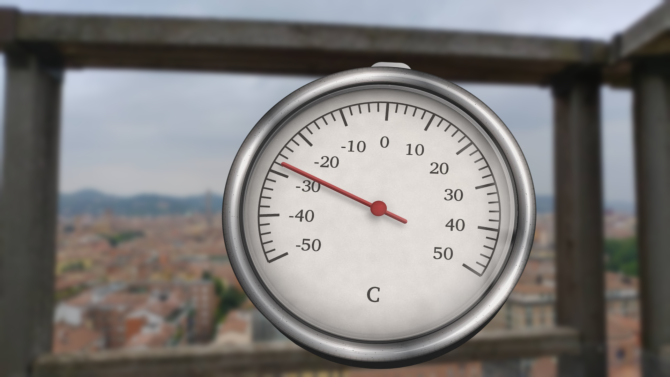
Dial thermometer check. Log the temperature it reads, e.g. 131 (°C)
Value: -28 (°C)
